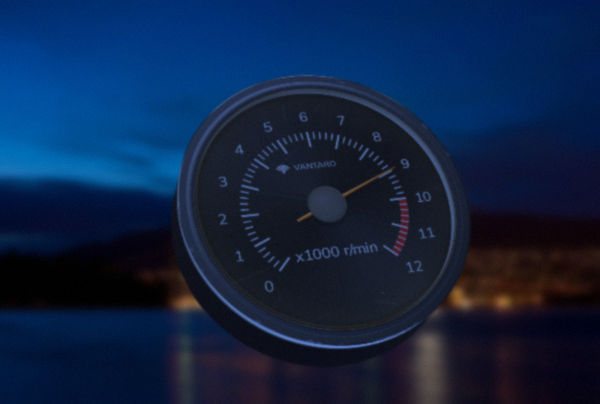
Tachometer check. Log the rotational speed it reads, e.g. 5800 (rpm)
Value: 9000 (rpm)
